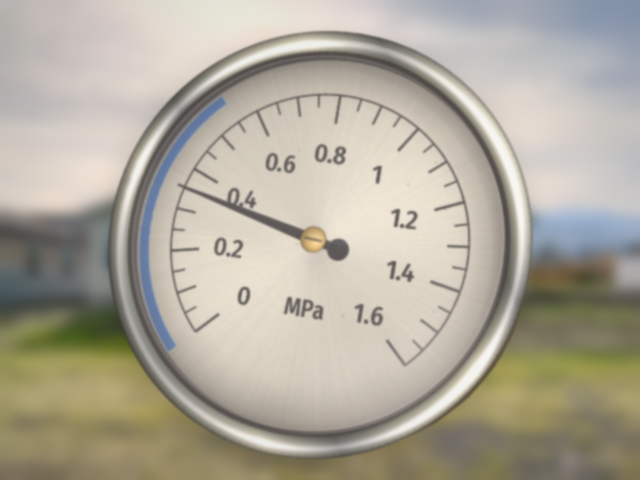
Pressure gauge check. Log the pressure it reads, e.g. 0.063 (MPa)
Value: 0.35 (MPa)
